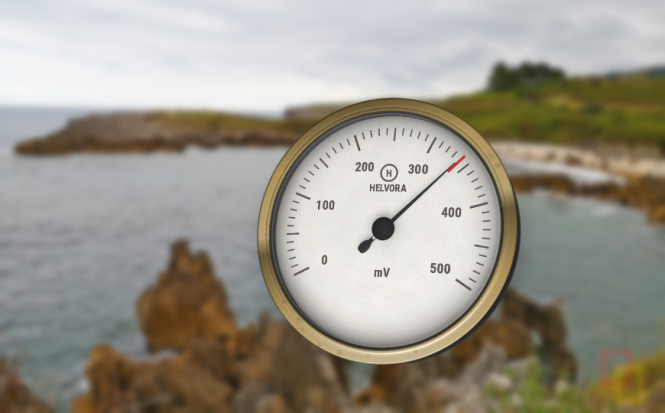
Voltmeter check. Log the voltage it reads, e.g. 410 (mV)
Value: 340 (mV)
